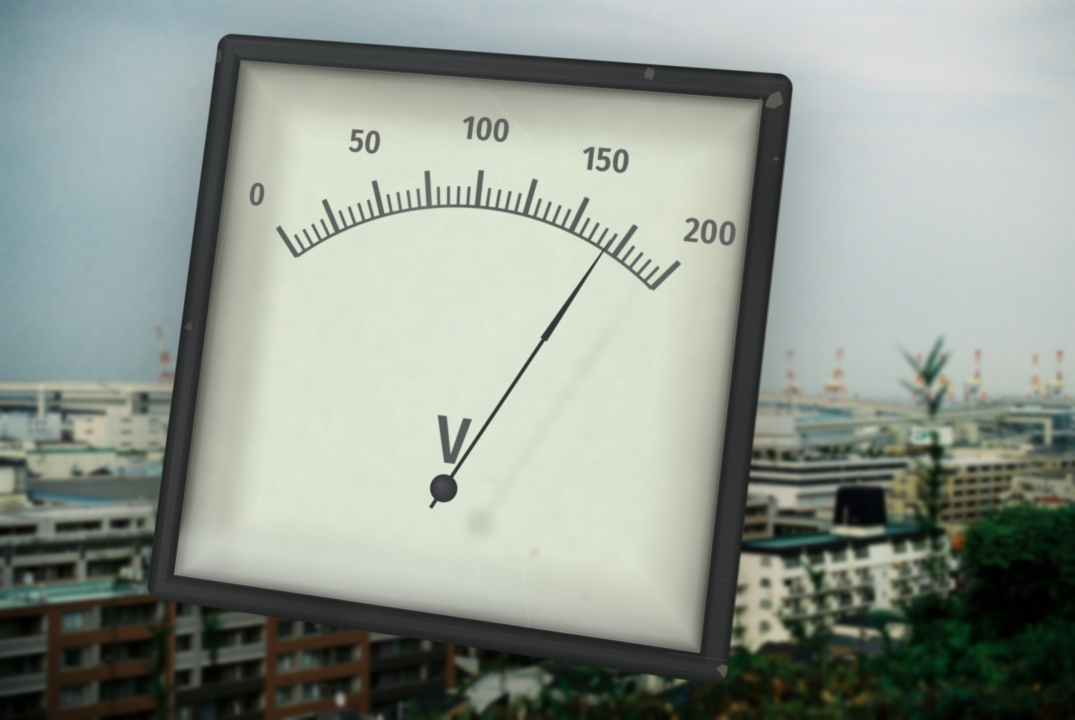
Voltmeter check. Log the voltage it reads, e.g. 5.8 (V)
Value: 170 (V)
